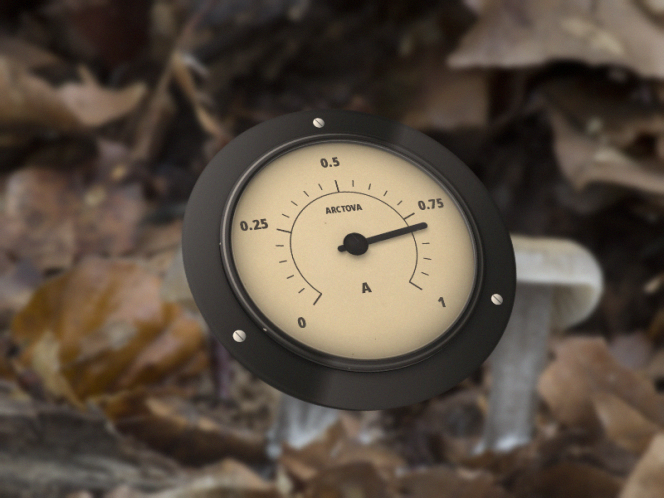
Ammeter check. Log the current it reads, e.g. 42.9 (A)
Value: 0.8 (A)
